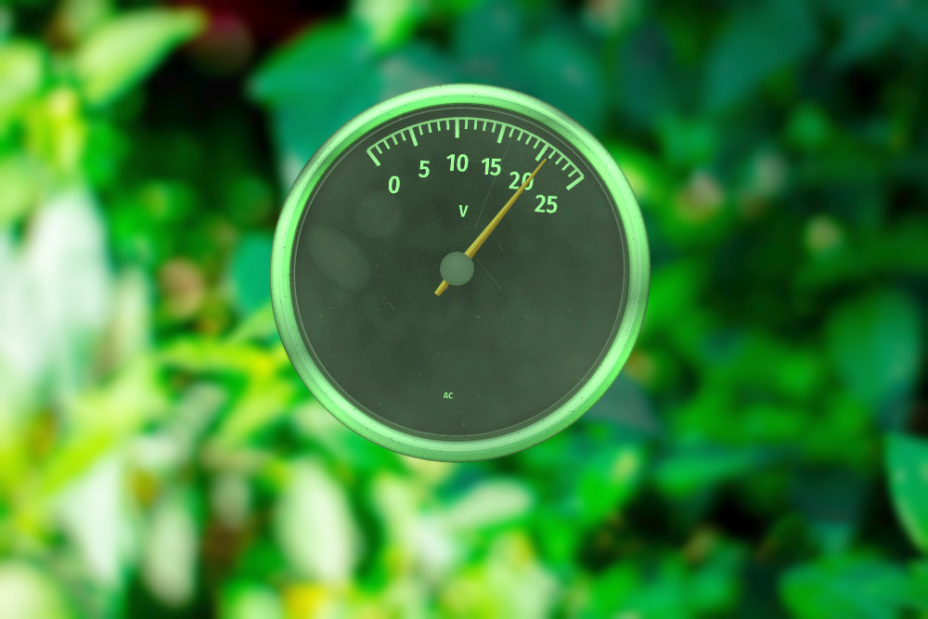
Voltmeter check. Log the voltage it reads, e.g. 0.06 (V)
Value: 21 (V)
